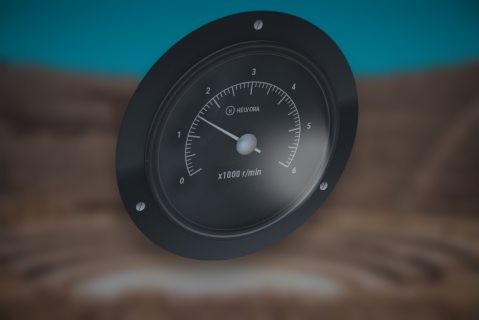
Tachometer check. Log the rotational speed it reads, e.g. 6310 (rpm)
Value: 1500 (rpm)
